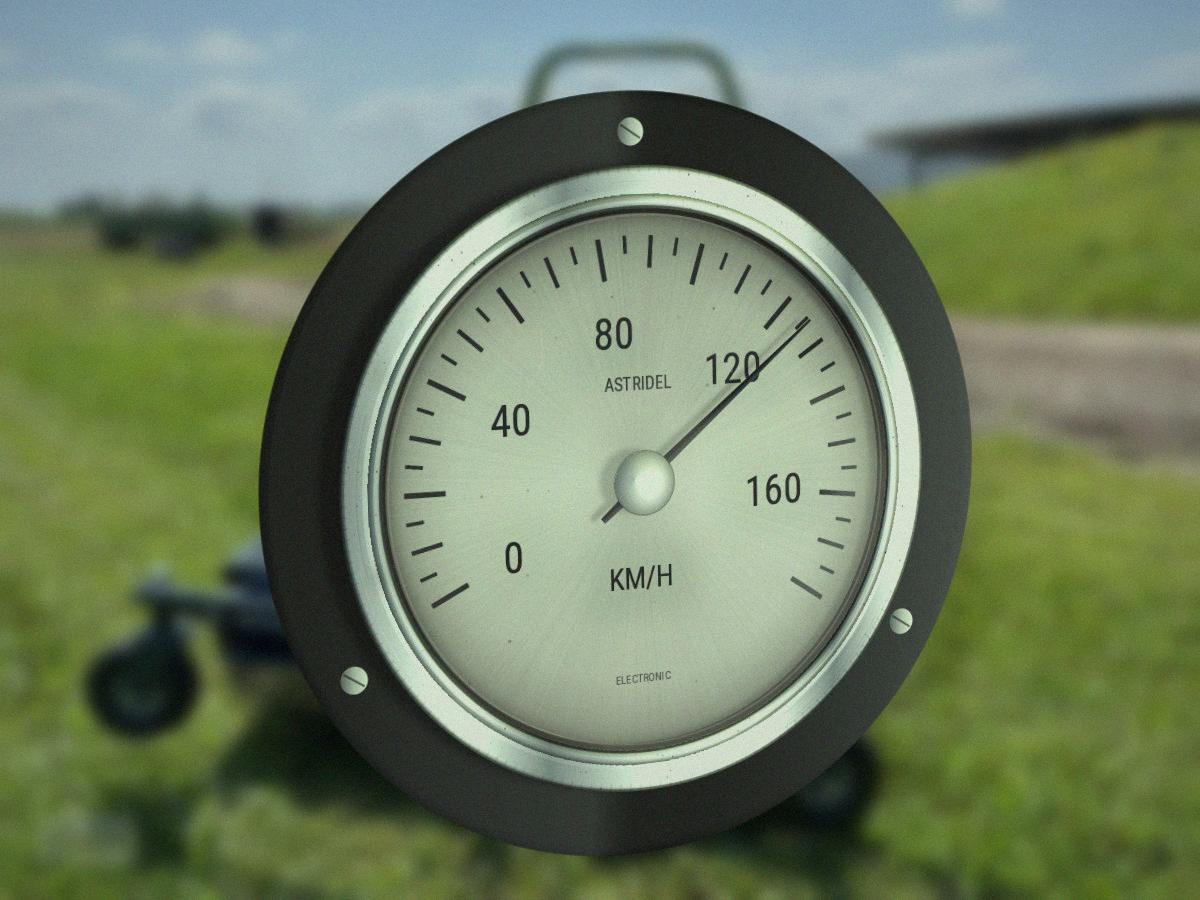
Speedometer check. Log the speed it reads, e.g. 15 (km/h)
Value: 125 (km/h)
